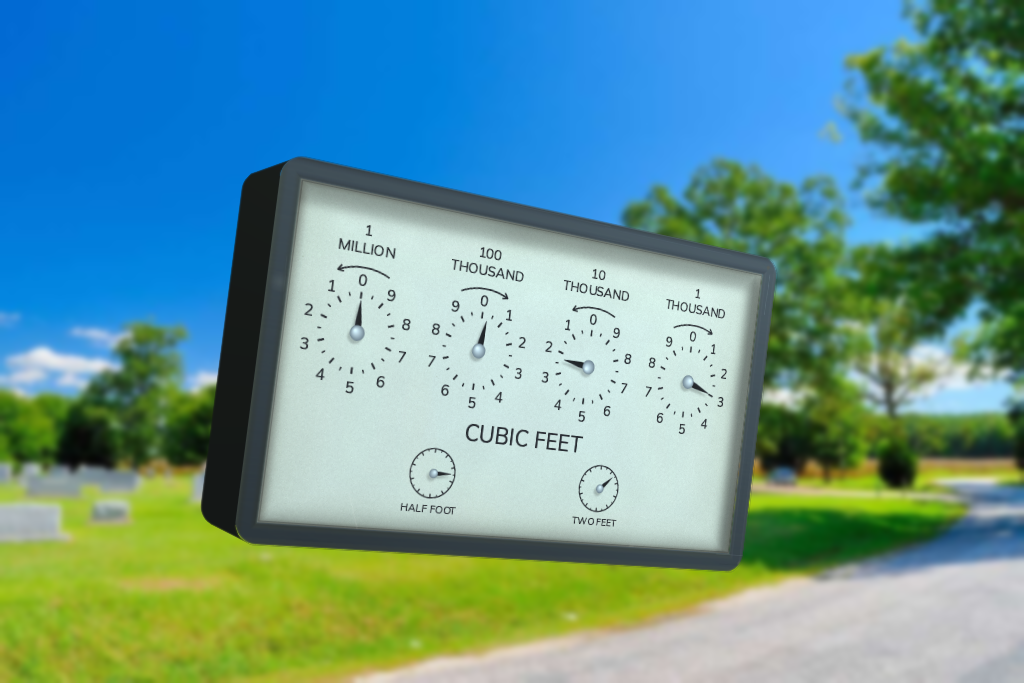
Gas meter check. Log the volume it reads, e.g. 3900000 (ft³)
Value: 2300 (ft³)
